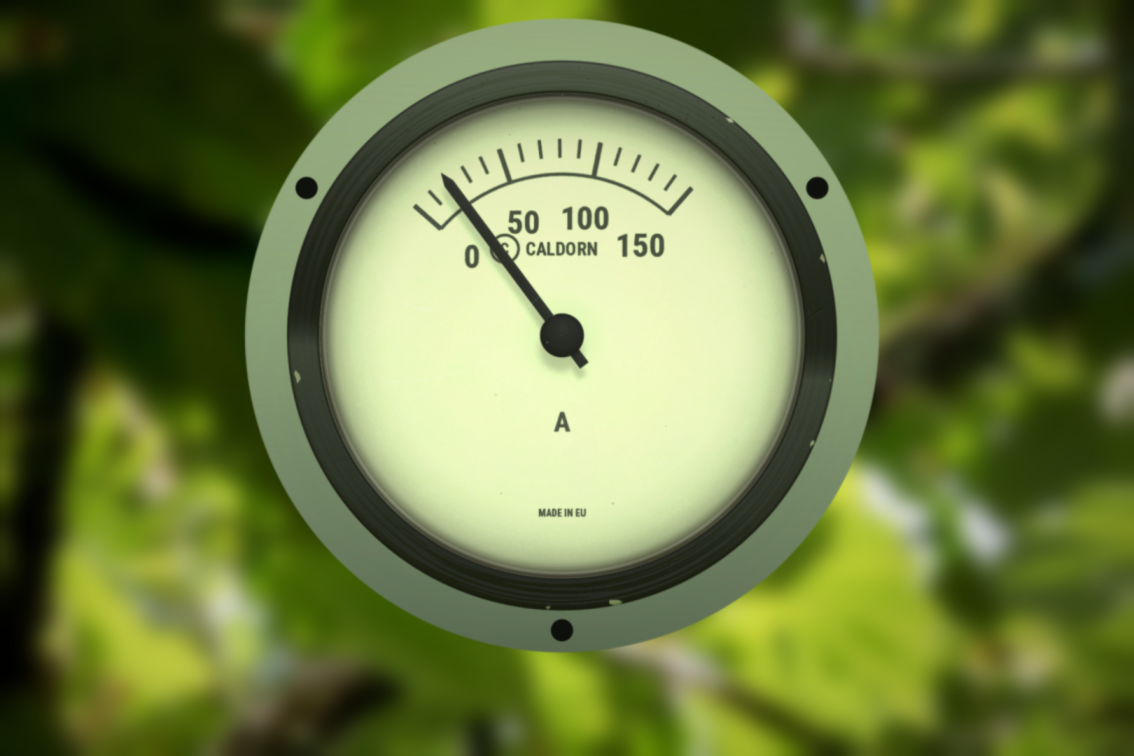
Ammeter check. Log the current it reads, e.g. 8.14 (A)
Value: 20 (A)
